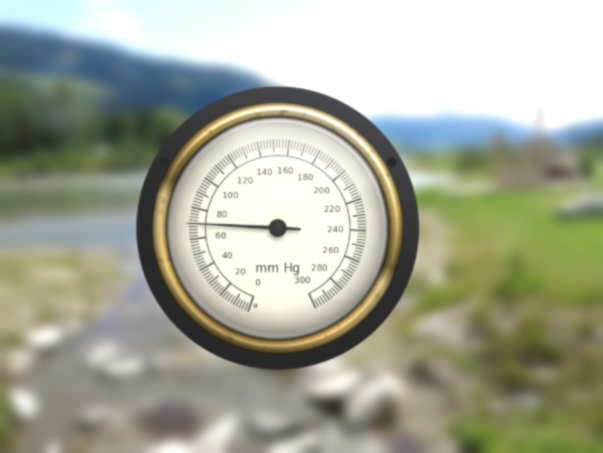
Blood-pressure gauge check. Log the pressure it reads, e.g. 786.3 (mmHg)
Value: 70 (mmHg)
